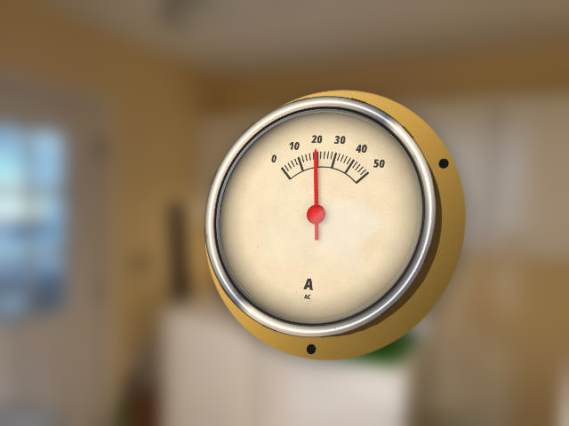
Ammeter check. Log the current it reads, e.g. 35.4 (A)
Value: 20 (A)
